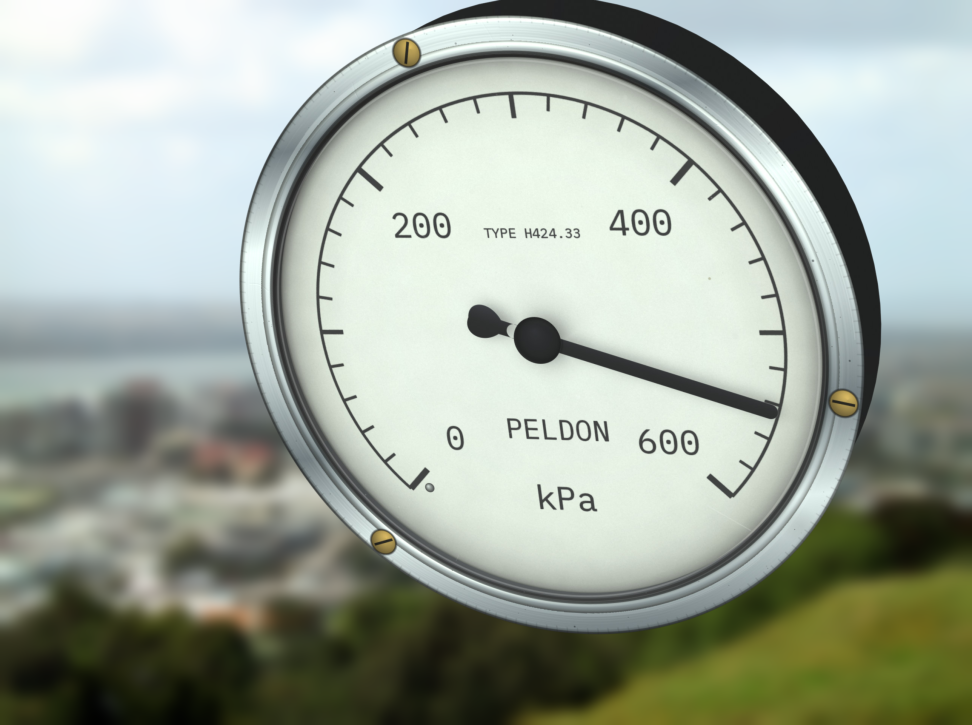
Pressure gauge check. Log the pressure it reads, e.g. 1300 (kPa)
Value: 540 (kPa)
